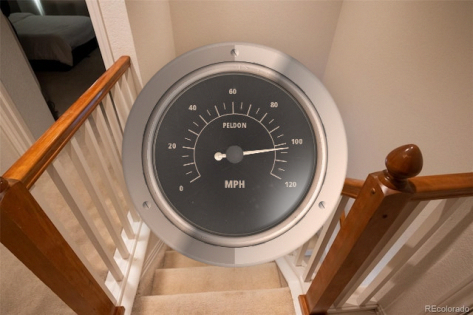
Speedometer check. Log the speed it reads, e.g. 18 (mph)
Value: 102.5 (mph)
